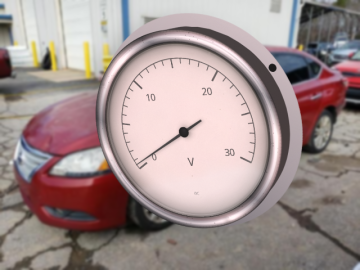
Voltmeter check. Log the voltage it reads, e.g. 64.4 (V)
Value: 0.5 (V)
